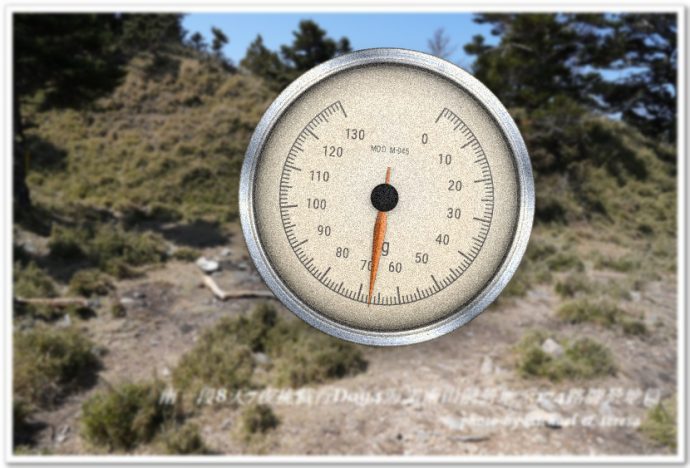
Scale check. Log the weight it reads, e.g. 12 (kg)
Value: 67 (kg)
